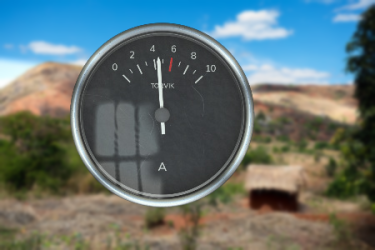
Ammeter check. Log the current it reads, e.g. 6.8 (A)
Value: 4.5 (A)
